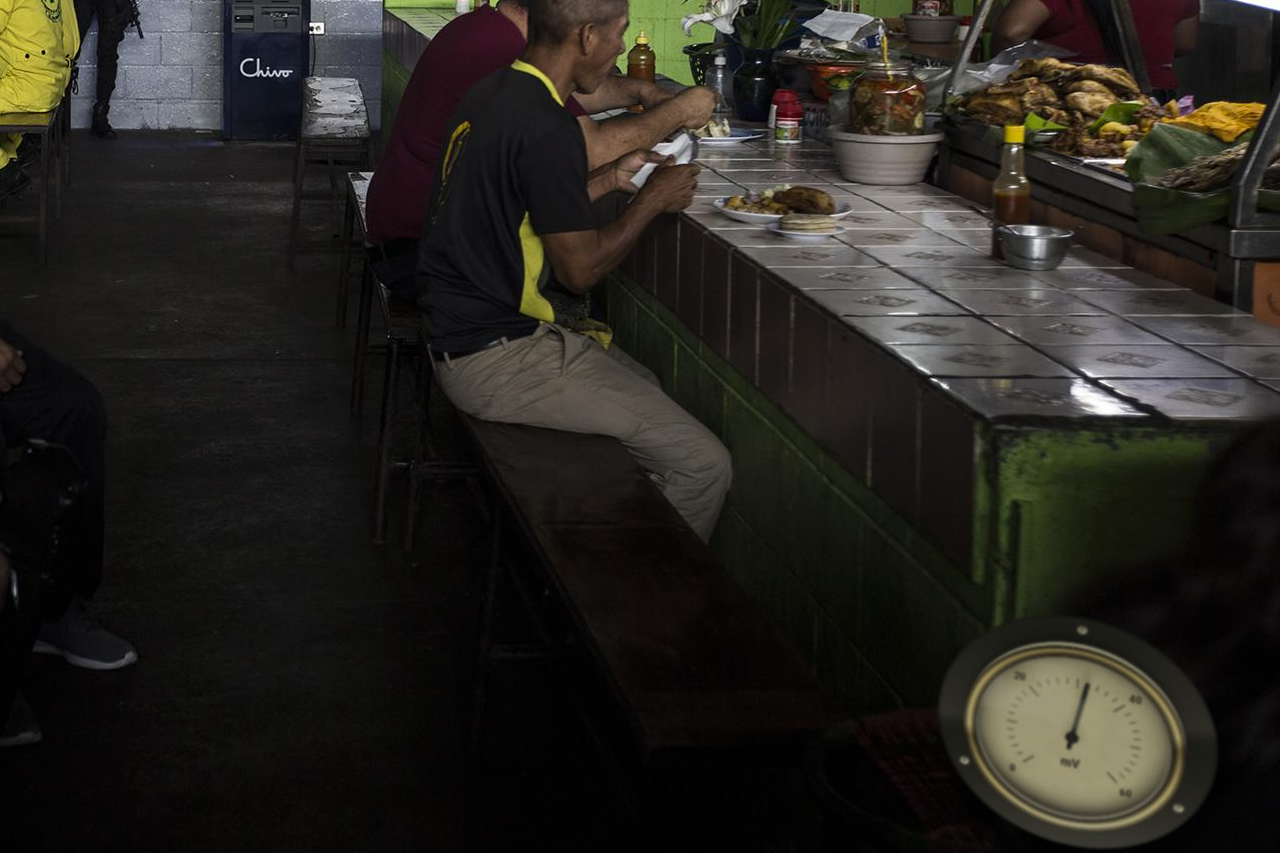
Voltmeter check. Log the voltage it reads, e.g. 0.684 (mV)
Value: 32 (mV)
